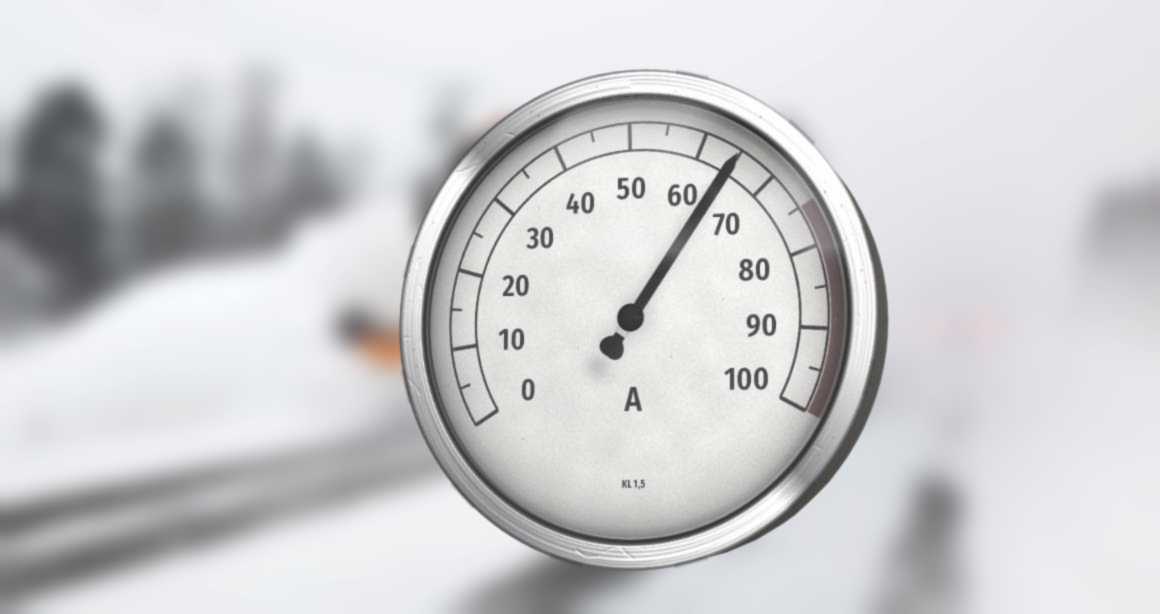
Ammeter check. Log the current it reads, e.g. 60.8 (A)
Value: 65 (A)
